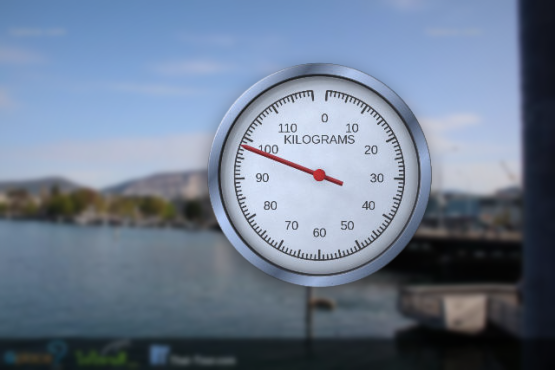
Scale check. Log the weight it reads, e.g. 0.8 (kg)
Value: 98 (kg)
